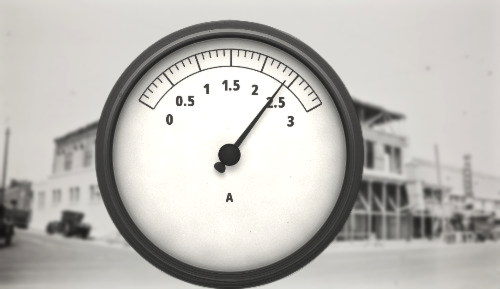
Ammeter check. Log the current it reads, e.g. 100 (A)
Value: 2.4 (A)
